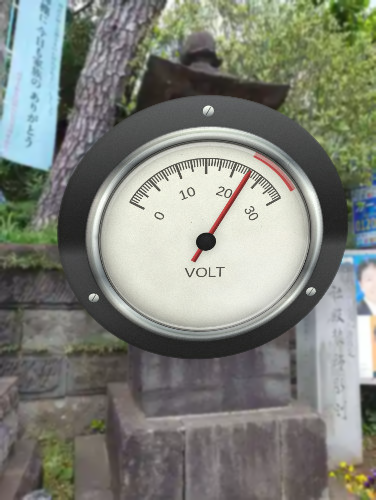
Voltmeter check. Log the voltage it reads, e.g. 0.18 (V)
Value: 22.5 (V)
